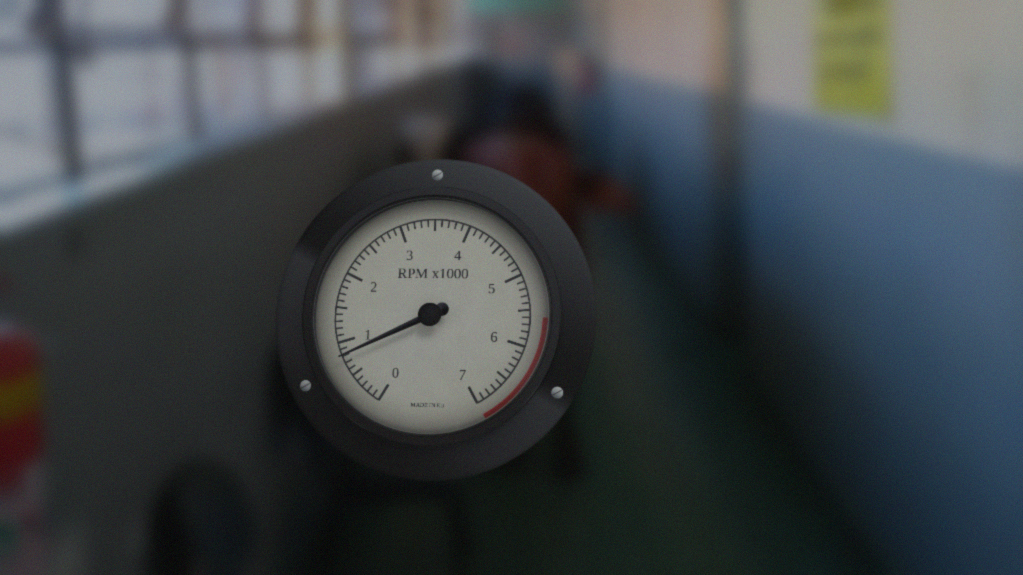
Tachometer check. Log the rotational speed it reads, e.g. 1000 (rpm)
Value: 800 (rpm)
